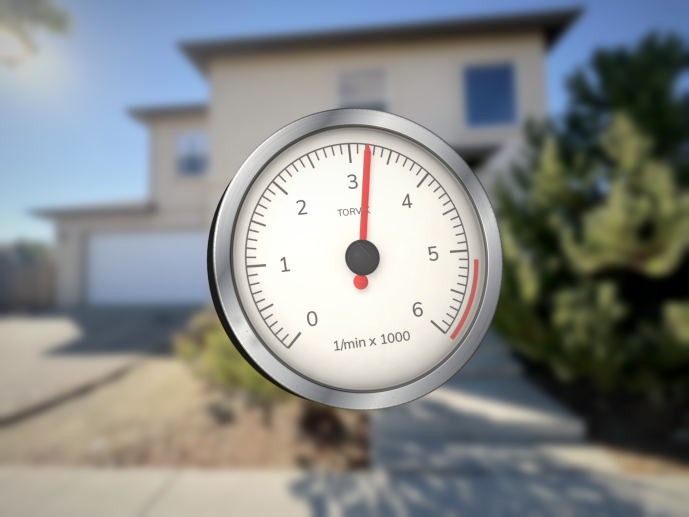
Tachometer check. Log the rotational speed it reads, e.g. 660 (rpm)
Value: 3200 (rpm)
